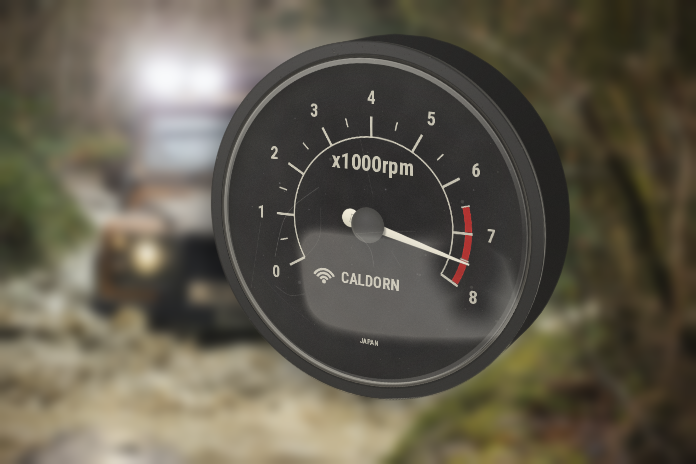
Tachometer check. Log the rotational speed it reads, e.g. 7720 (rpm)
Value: 7500 (rpm)
